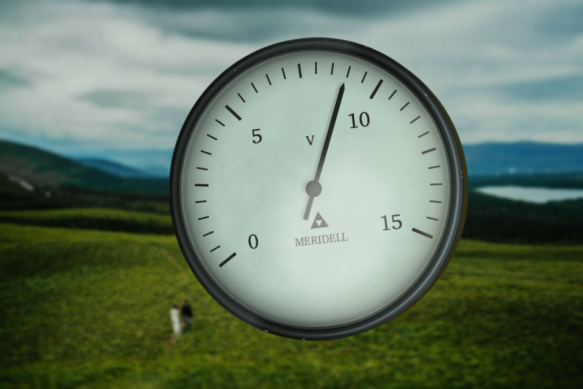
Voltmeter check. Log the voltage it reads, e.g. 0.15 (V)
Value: 9 (V)
